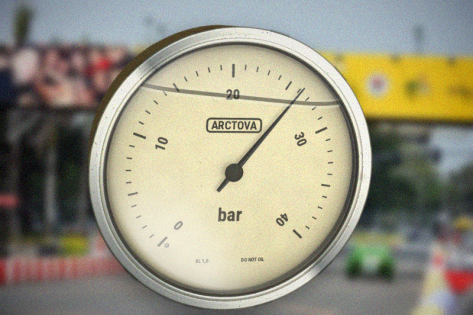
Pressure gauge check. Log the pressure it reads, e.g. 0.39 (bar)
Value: 26 (bar)
